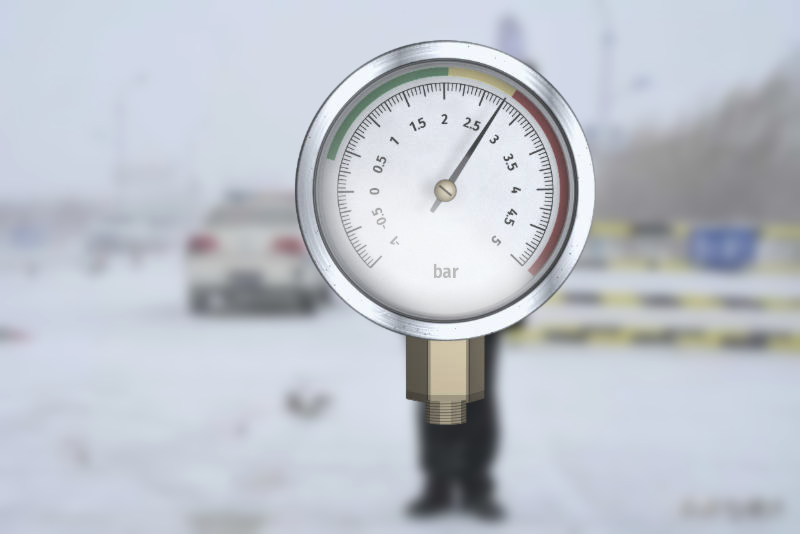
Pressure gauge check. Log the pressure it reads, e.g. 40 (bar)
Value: 2.75 (bar)
